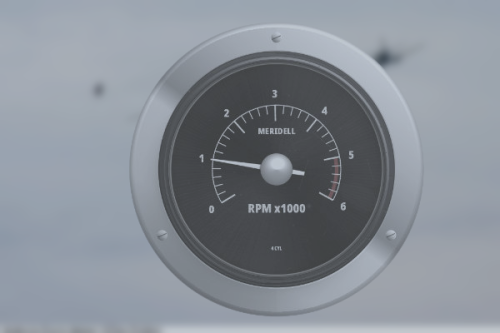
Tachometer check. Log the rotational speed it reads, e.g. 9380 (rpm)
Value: 1000 (rpm)
